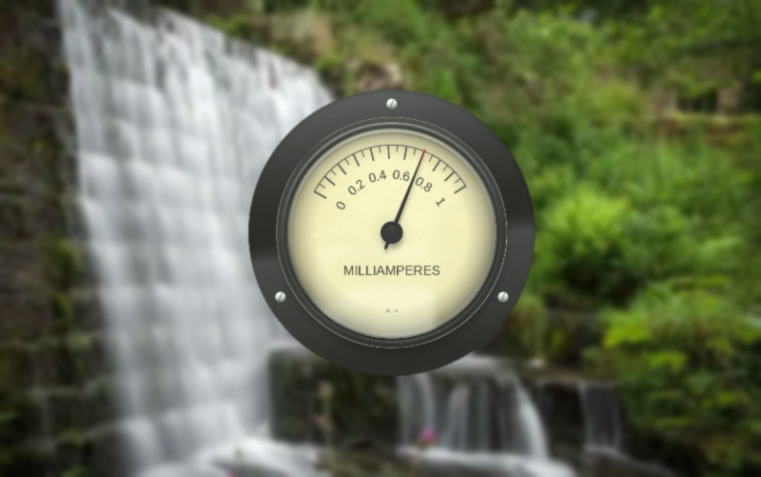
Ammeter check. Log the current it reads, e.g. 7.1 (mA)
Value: 0.7 (mA)
